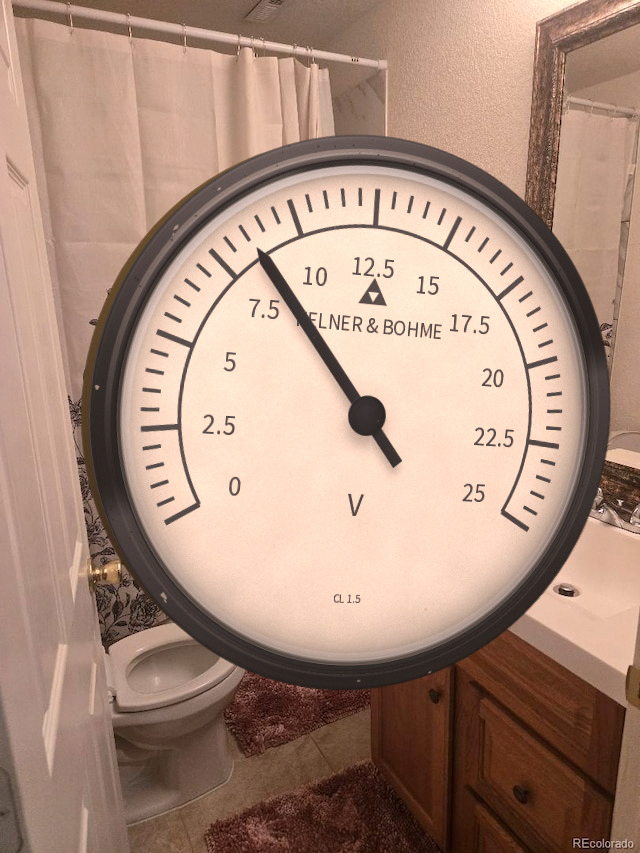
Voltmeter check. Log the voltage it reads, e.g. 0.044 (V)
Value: 8.5 (V)
